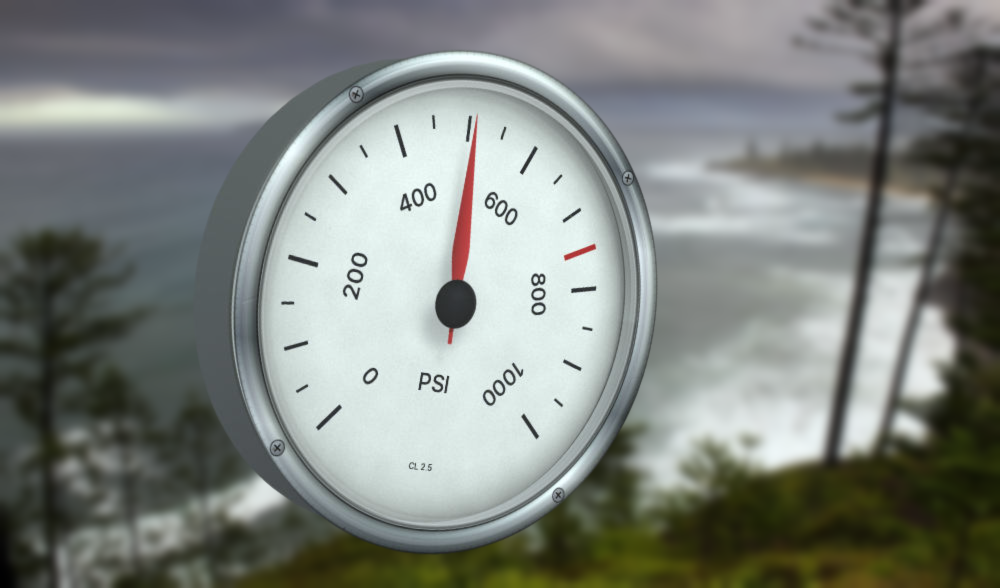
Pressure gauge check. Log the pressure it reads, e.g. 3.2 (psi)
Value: 500 (psi)
